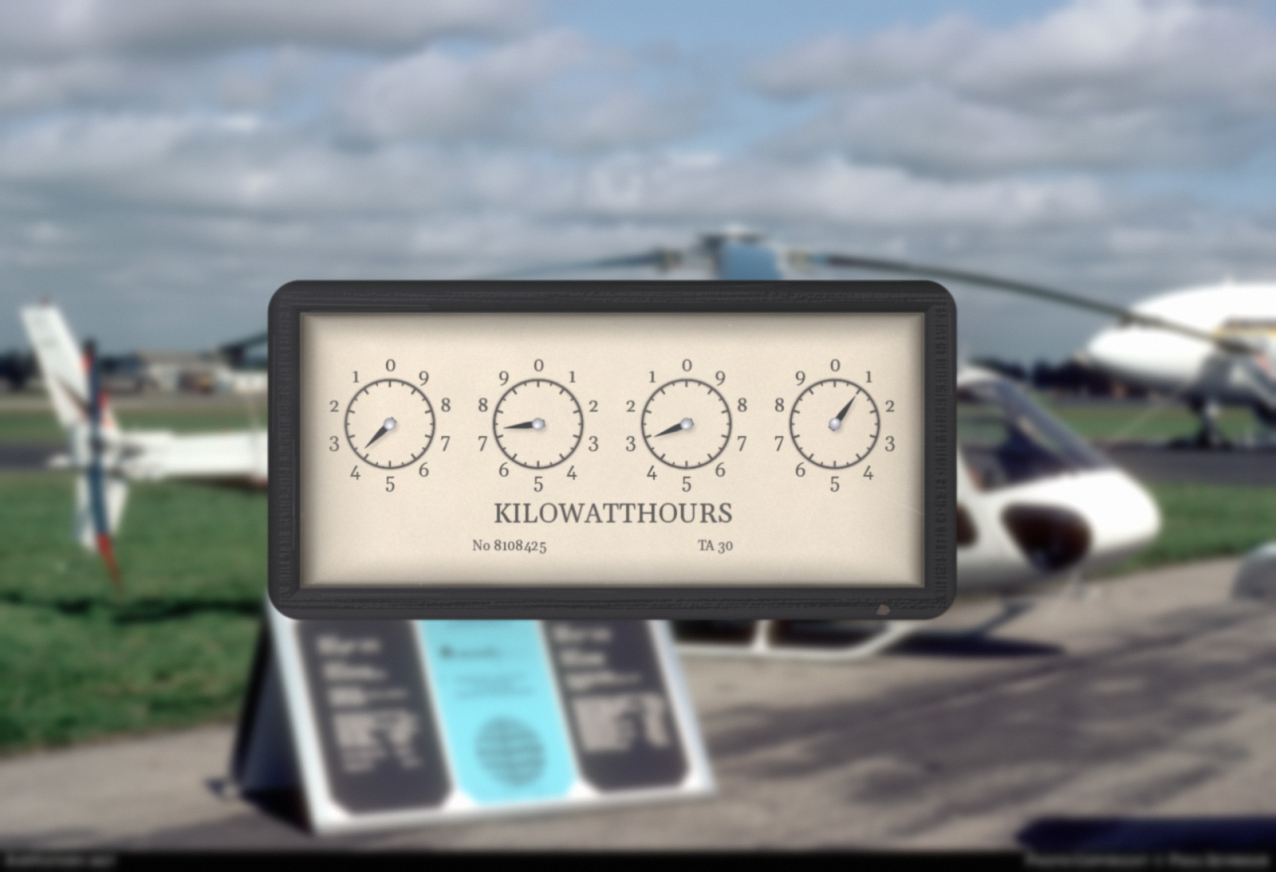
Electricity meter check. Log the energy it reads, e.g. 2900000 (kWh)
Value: 3731 (kWh)
